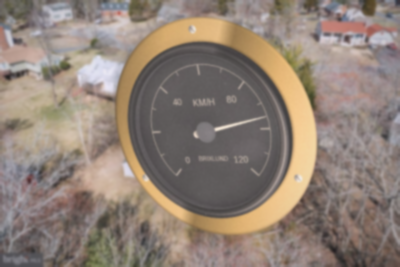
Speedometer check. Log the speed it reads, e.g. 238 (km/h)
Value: 95 (km/h)
